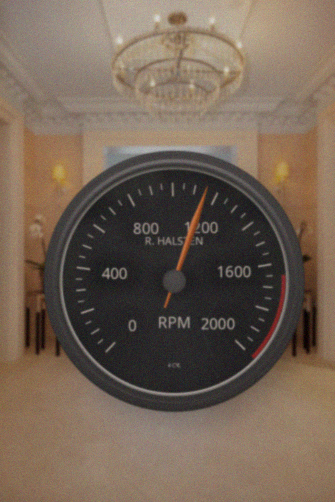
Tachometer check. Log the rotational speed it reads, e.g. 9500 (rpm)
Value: 1150 (rpm)
